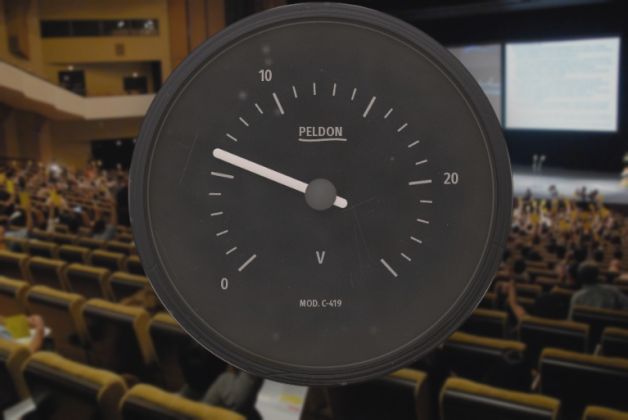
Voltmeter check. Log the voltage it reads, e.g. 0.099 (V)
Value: 6 (V)
